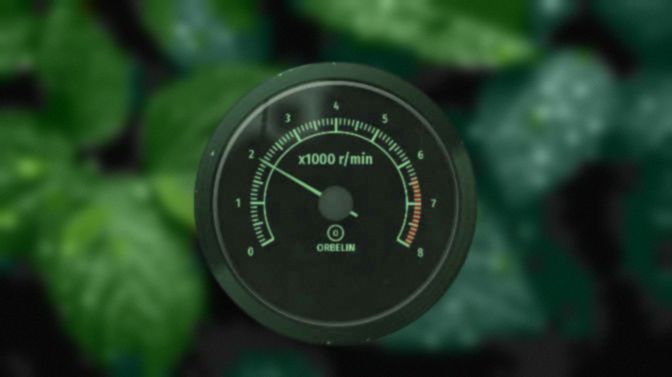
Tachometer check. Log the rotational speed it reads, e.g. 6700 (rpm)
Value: 2000 (rpm)
